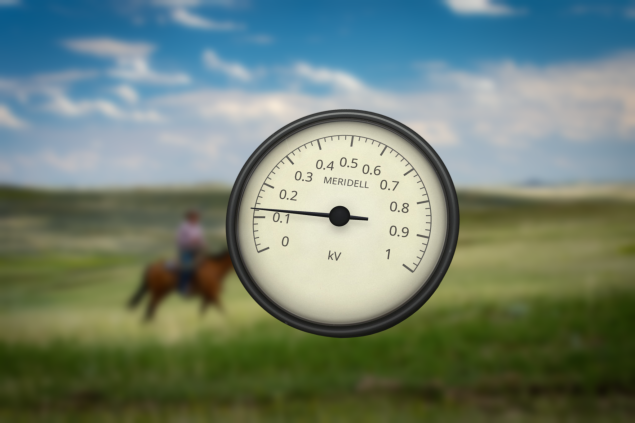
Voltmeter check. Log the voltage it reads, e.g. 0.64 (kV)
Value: 0.12 (kV)
